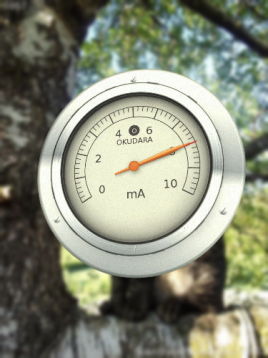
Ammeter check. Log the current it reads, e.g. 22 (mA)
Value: 8 (mA)
